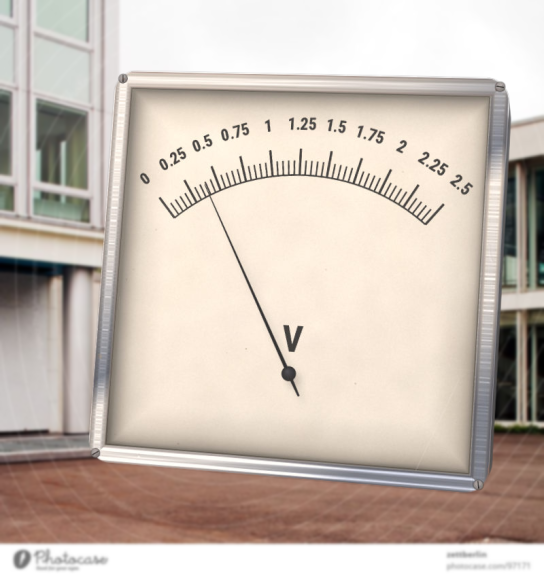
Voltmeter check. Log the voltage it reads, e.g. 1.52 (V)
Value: 0.4 (V)
